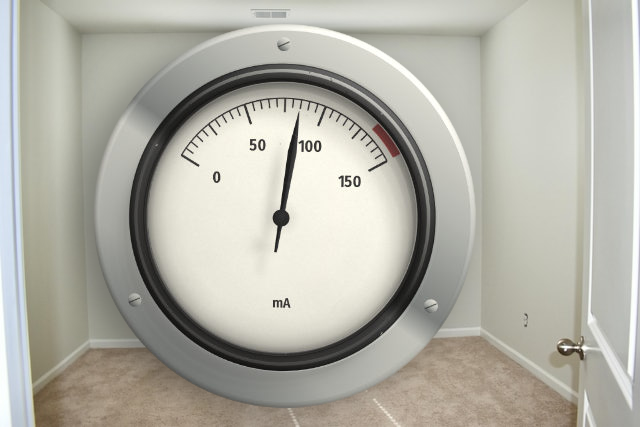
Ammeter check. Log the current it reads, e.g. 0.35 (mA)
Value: 85 (mA)
